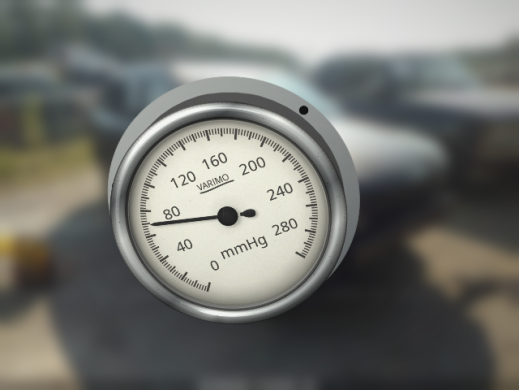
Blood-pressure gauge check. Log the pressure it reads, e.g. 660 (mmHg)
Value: 70 (mmHg)
